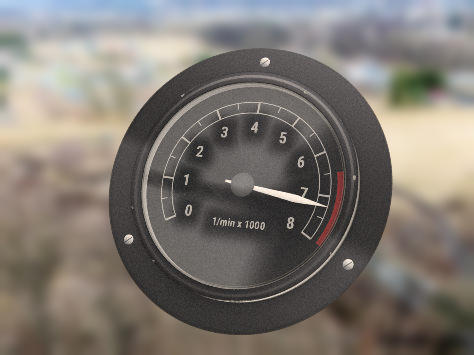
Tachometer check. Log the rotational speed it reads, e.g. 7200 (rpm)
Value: 7250 (rpm)
